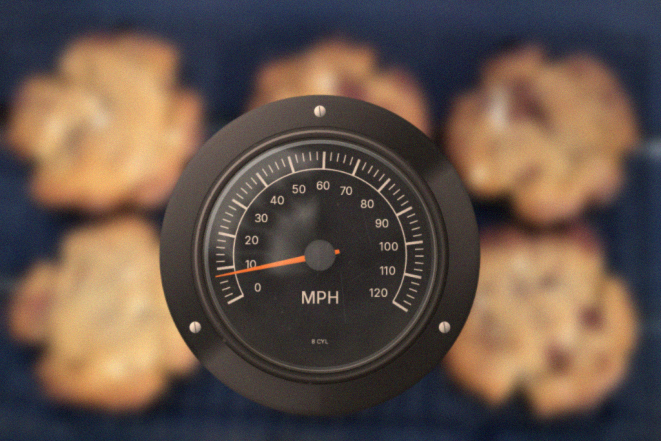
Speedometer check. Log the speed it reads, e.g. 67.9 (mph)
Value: 8 (mph)
